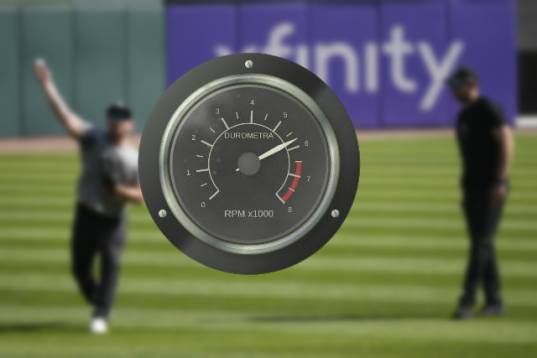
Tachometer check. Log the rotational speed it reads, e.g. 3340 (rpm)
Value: 5750 (rpm)
